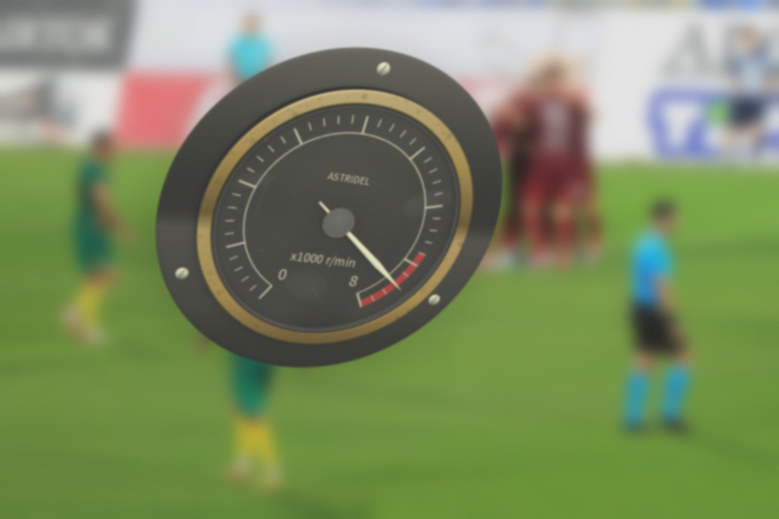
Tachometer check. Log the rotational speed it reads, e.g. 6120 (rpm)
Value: 7400 (rpm)
